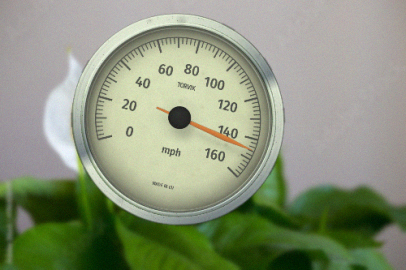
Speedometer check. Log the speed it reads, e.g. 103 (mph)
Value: 146 (mph)
